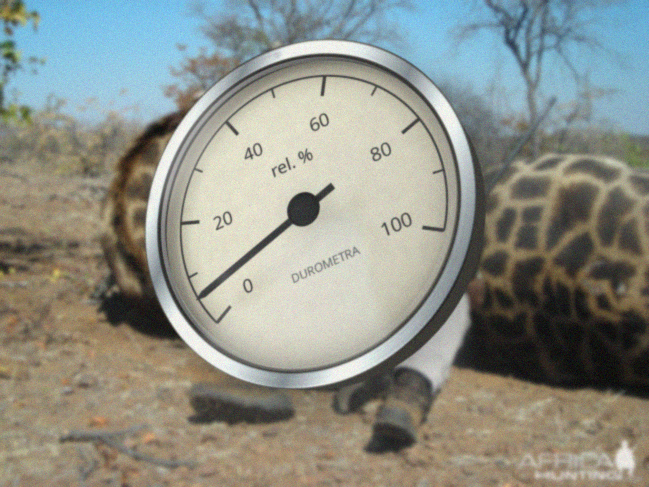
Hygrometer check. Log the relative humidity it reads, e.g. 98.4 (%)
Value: 5 (%)
